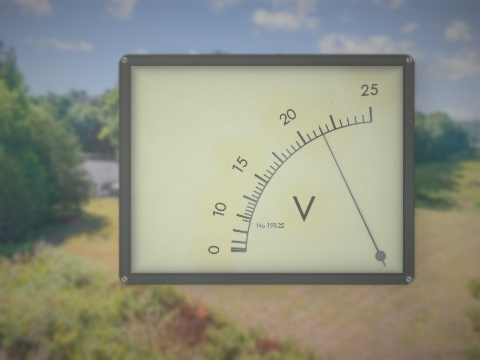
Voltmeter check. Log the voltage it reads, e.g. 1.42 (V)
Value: 21.5 (V)
